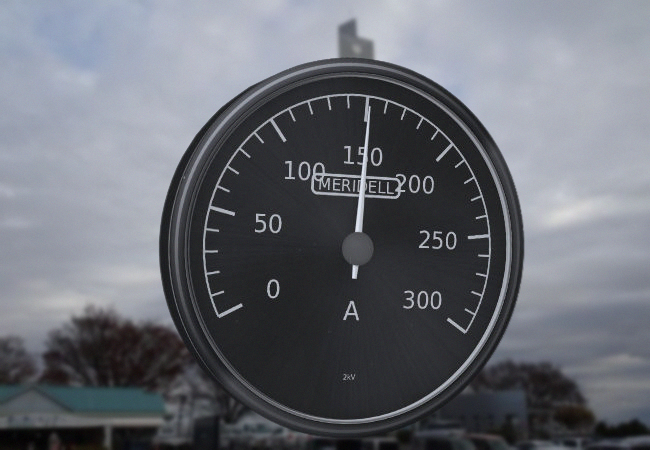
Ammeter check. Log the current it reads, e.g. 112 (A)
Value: 150 (A)
